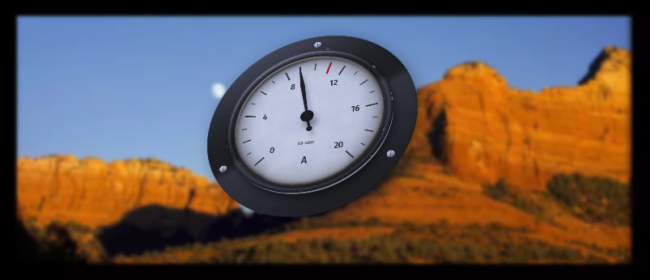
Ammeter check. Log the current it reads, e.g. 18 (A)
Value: 9 (A)
